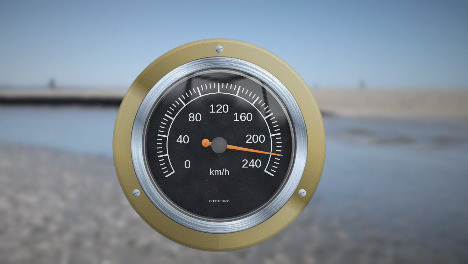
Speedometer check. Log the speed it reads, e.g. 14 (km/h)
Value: 220 (km/h)
